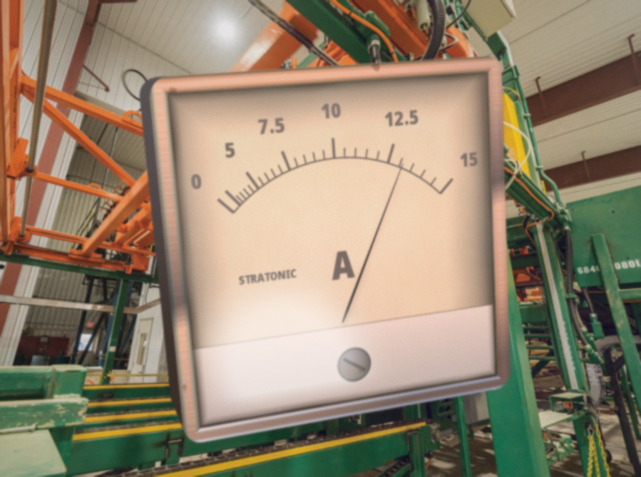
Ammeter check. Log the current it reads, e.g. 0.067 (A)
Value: 13 (A)
